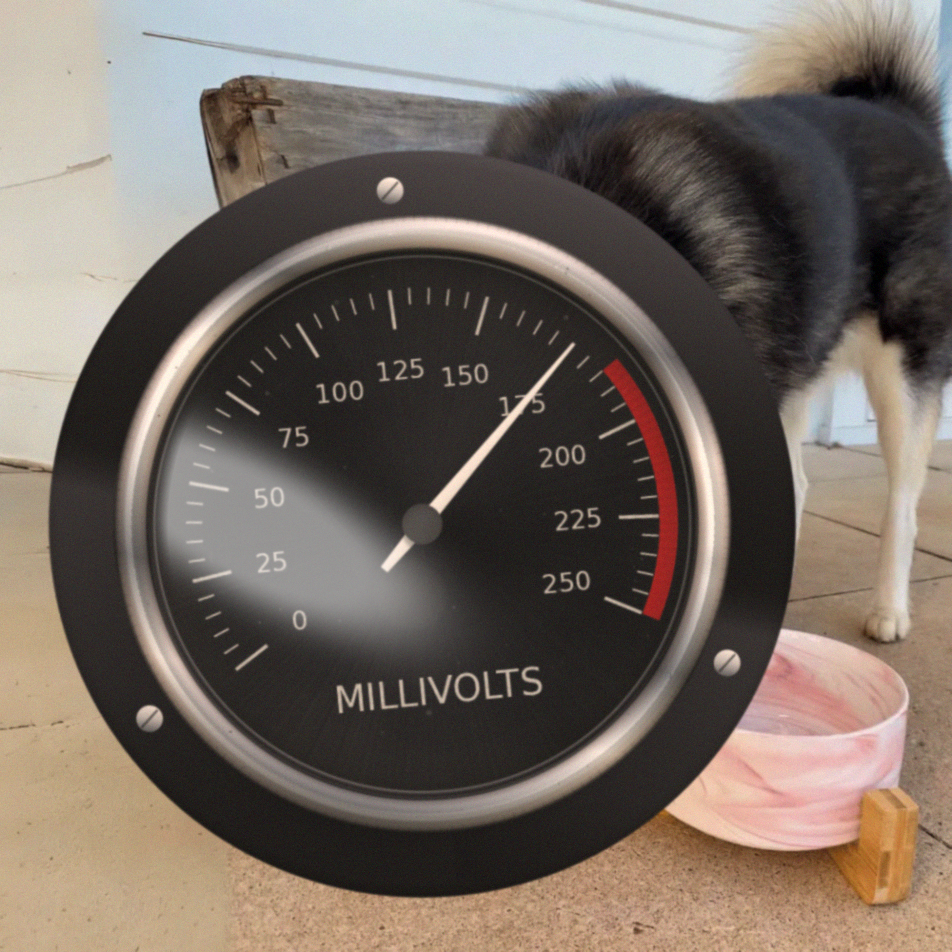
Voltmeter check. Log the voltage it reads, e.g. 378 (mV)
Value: 175 (mV)
